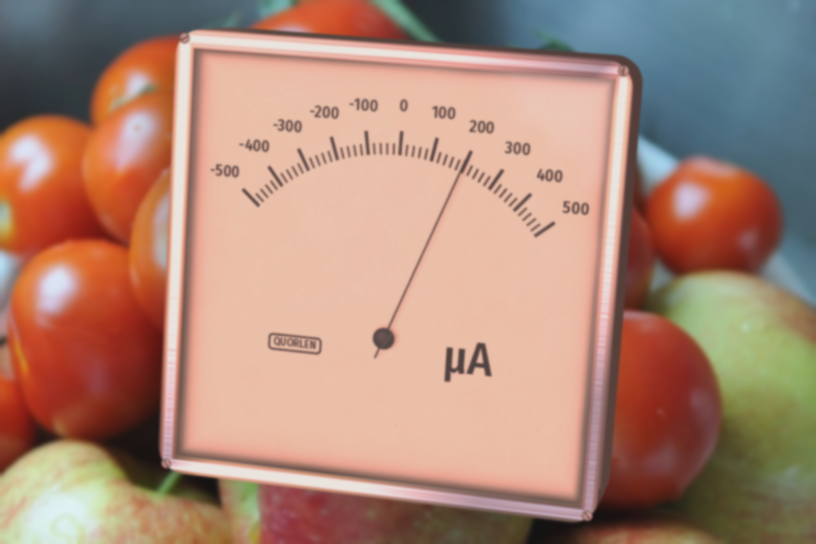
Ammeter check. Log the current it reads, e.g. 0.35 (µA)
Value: 200 (µA)
